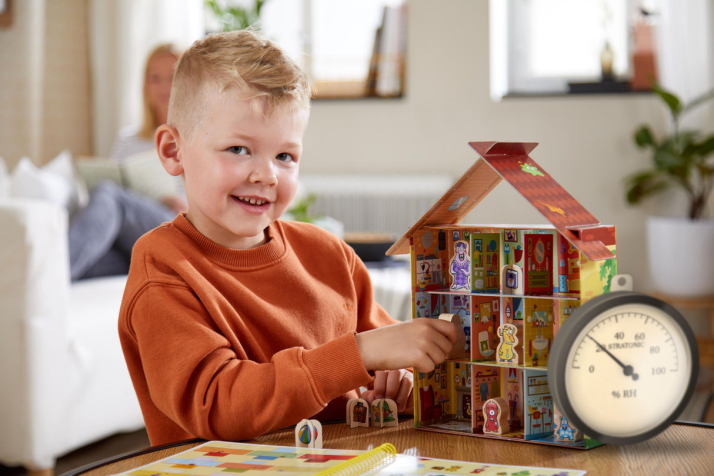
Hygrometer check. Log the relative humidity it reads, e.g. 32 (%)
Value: 20 (%)
